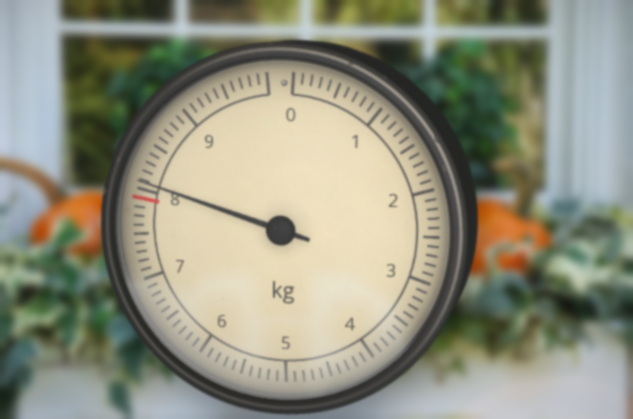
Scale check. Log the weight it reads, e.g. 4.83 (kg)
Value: 8.1 (kg)
